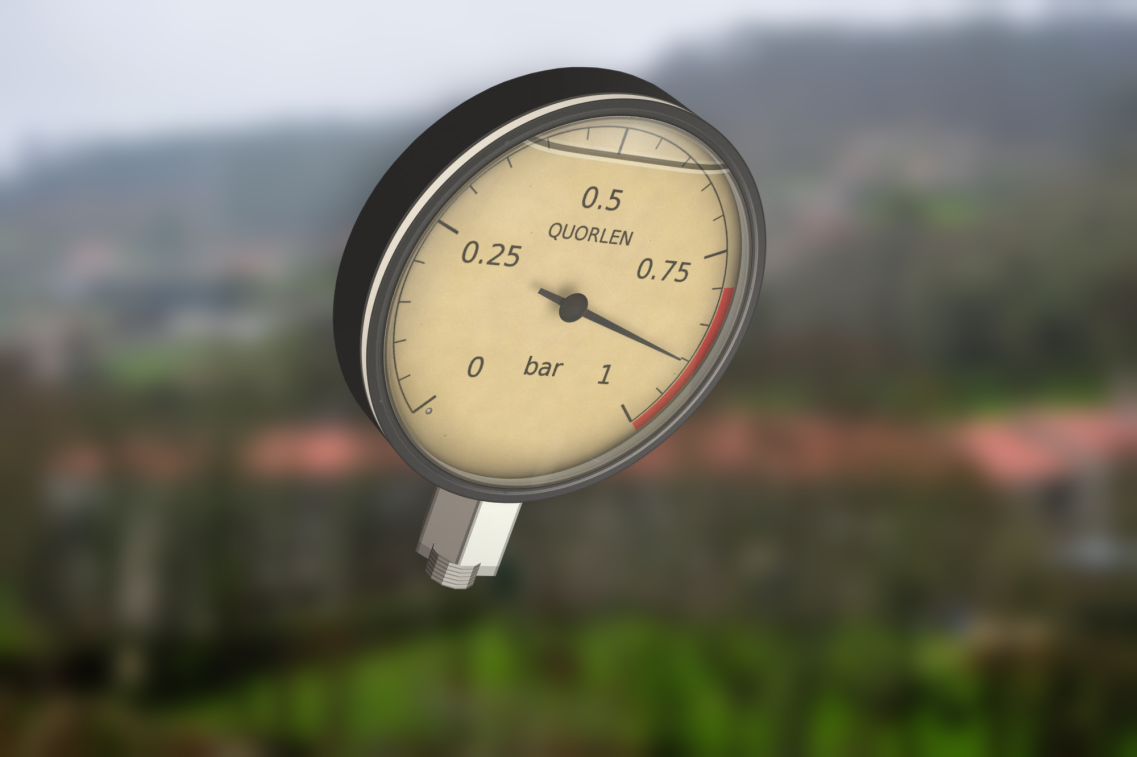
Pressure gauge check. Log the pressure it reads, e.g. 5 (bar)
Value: 0.9 (bar)
